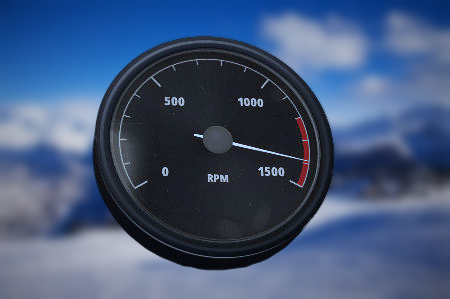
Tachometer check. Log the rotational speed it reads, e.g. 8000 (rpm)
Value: 1400 (rpm)
